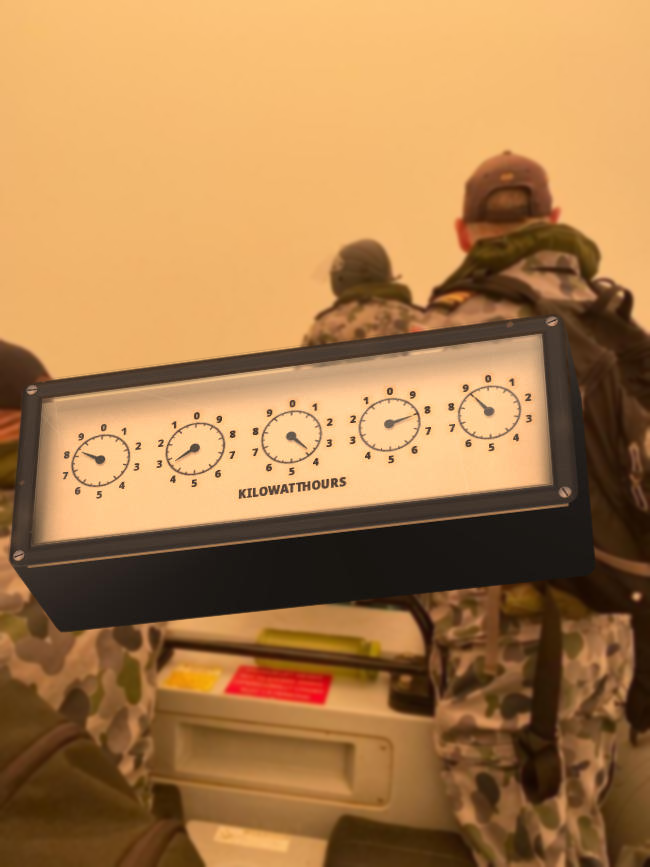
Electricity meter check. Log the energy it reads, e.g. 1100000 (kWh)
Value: 83379 (kWh)
